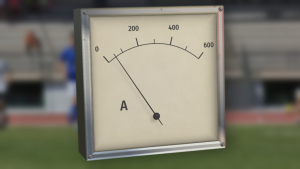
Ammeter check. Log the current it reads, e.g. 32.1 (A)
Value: 50 (A)
